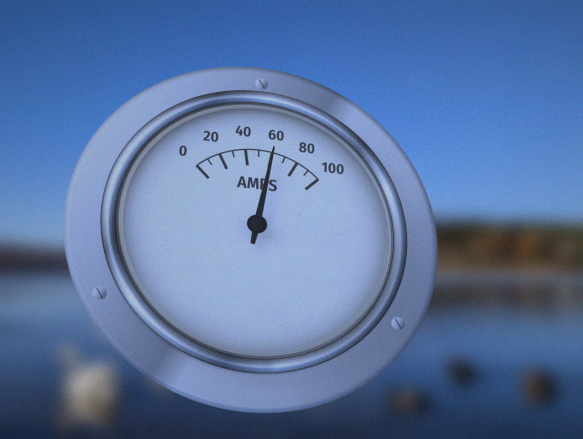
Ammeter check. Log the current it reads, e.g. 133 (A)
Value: 60 (A)
